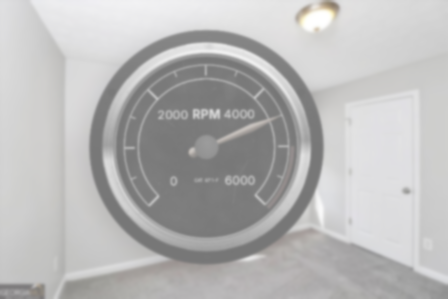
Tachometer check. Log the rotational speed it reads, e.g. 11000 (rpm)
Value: 4500 (rpm)
